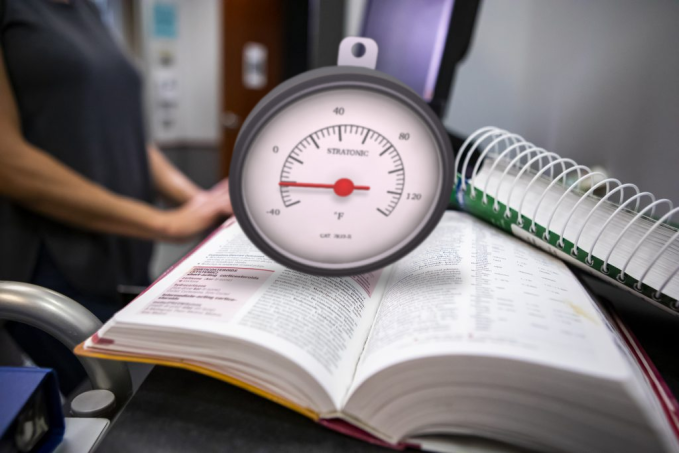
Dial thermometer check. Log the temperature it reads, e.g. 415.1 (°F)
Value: -20 (°F)
